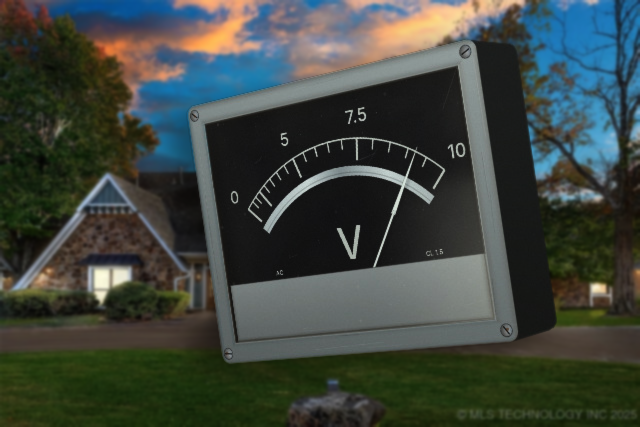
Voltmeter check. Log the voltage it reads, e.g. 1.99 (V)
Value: 9.25 (V)
